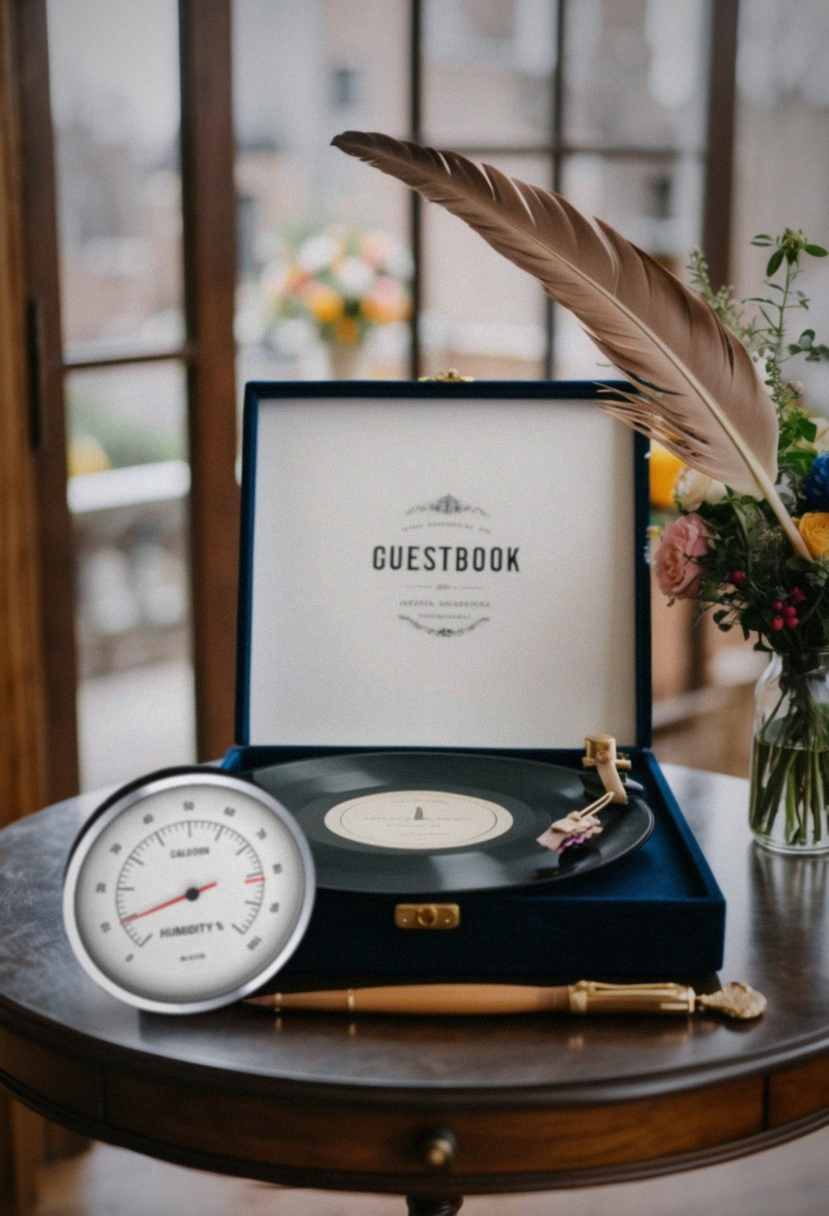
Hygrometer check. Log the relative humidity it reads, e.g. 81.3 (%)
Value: 10 (%)
